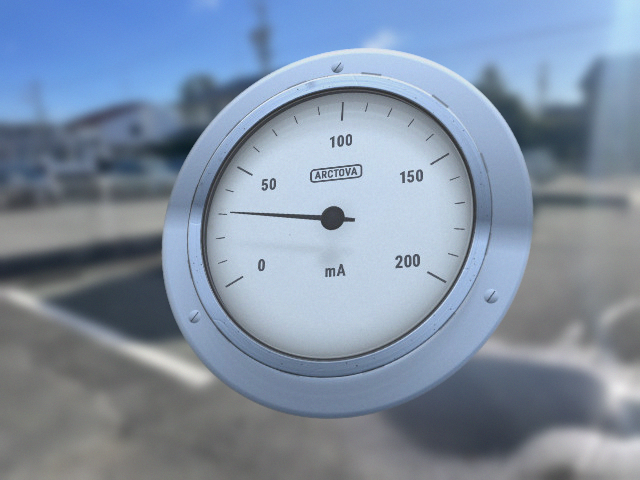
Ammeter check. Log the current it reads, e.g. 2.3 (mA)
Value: 30 (mA)
